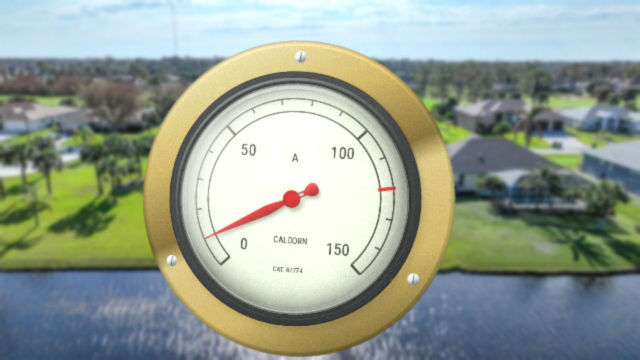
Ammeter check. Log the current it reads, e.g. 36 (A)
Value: 10 (A)
